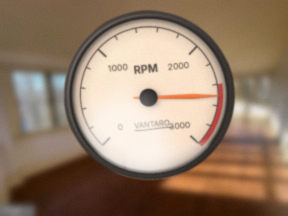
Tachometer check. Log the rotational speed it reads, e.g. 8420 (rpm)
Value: 2500 (rpm)
